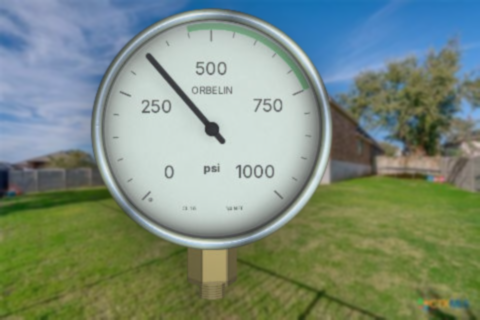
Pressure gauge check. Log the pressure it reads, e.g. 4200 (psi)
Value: 350 (psi)
